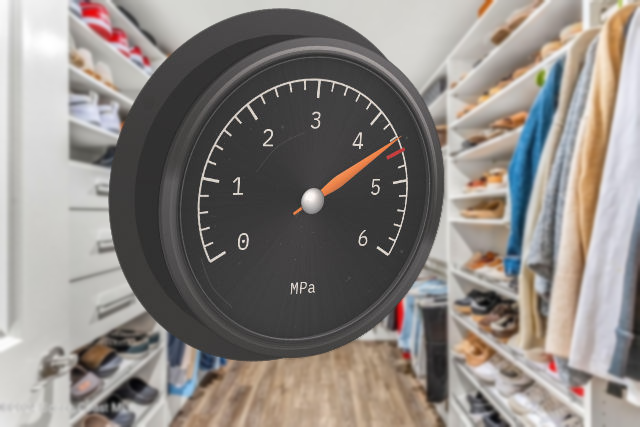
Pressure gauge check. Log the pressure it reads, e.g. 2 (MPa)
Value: 4.4 (MPa)
